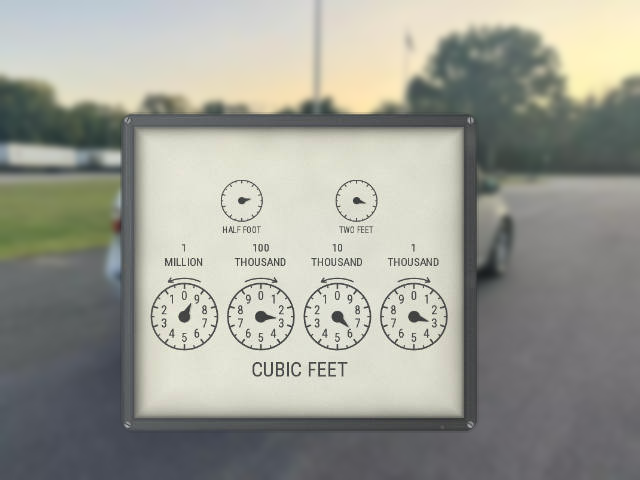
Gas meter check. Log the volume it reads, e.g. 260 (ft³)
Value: 926300 (ft³)
